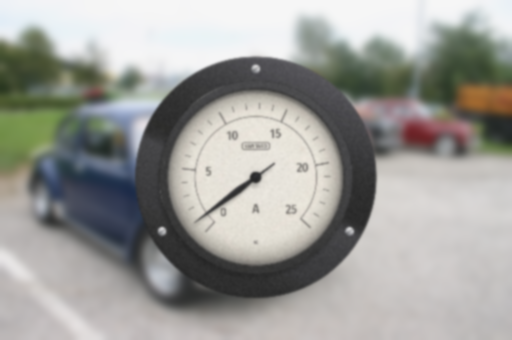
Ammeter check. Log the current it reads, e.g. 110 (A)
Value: 1 (A)
